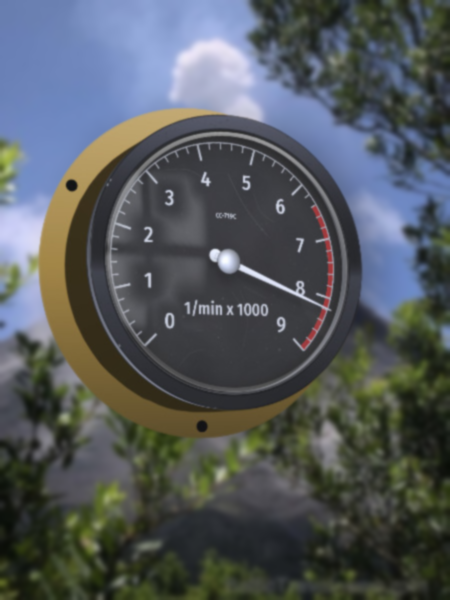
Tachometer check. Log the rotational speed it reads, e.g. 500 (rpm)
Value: 8200 (rpm)
